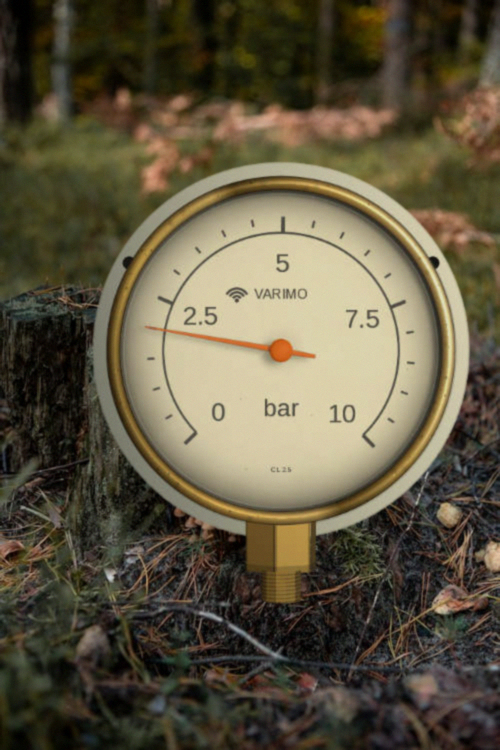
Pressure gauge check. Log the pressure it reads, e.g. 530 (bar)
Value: 2 (bar)
